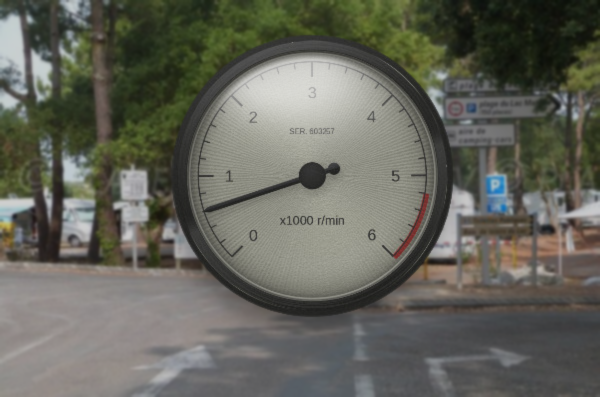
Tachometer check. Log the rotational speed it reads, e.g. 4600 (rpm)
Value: 600 (rpm)
